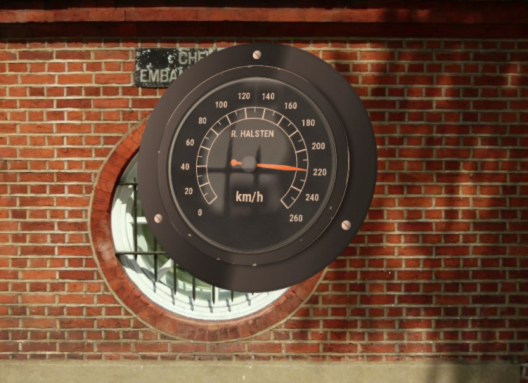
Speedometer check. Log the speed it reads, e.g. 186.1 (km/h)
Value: 220 (km/h)
